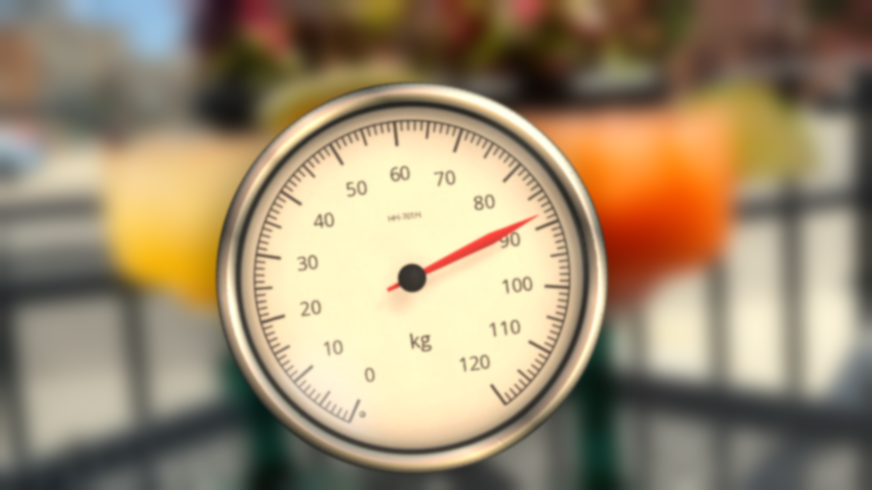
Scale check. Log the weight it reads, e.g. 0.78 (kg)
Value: 88 (kg)
